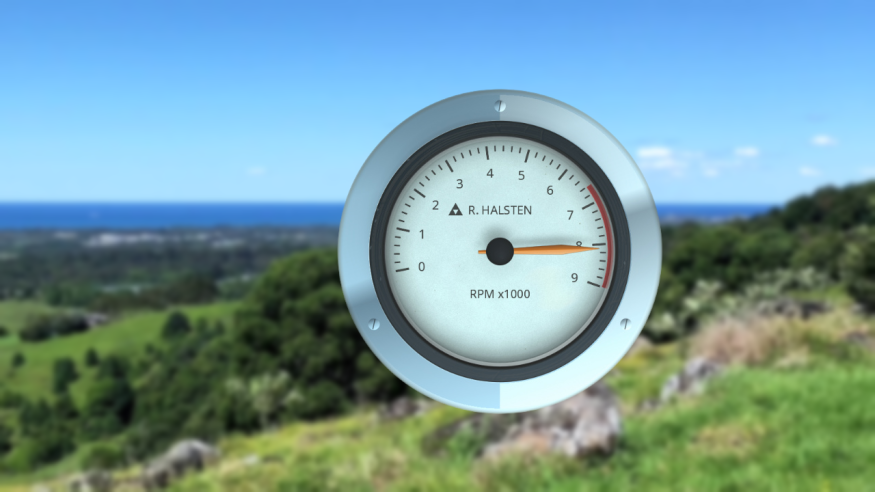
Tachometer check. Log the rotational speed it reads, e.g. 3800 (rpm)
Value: 8100 (rpm)
